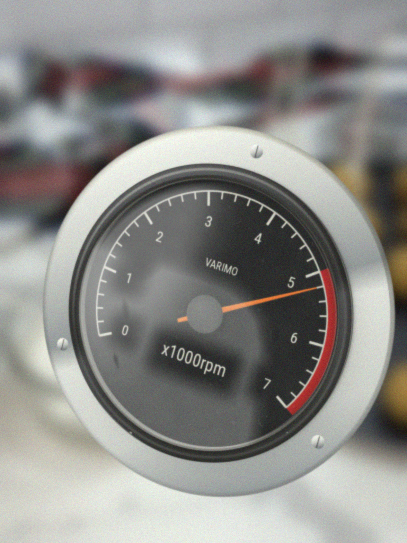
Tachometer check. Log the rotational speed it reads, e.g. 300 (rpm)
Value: 5200 (rpm)
